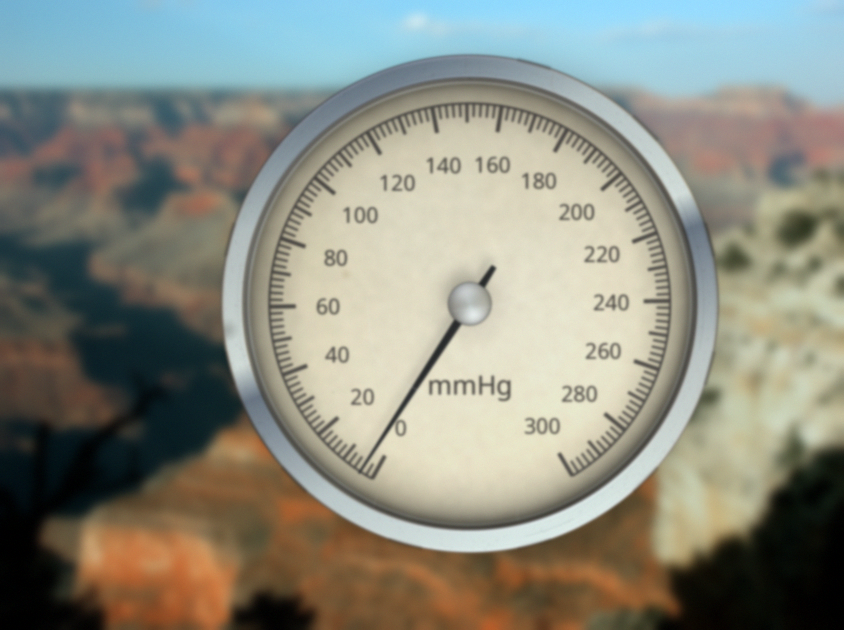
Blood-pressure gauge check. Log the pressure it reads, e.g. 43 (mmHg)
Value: 4 (mmHg)
